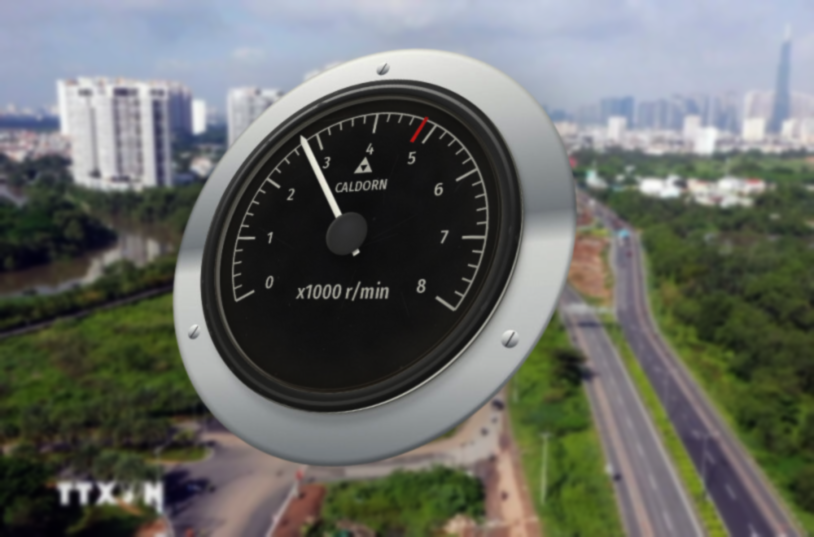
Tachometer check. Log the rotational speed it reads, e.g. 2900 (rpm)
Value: 2800 (rpm)
